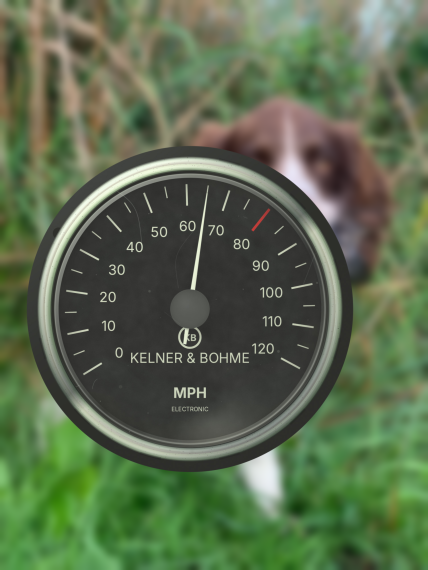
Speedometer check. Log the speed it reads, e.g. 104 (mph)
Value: 65 (mph)
